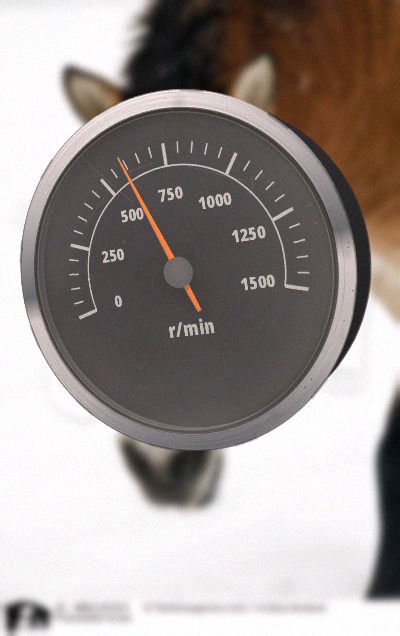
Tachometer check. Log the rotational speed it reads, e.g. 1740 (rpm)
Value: 600 (rpm)
